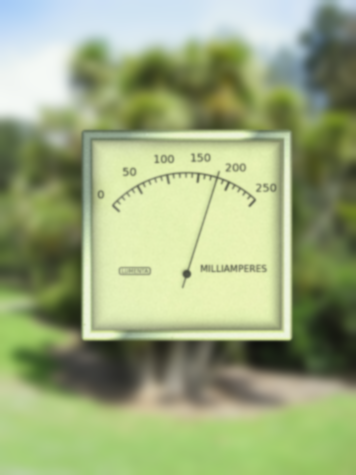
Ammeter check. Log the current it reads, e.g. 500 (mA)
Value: 180 (mA)
